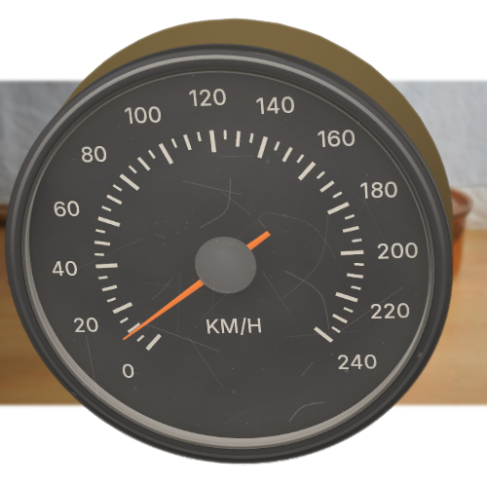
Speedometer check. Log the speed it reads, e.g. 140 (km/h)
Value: 10 (km/h)
